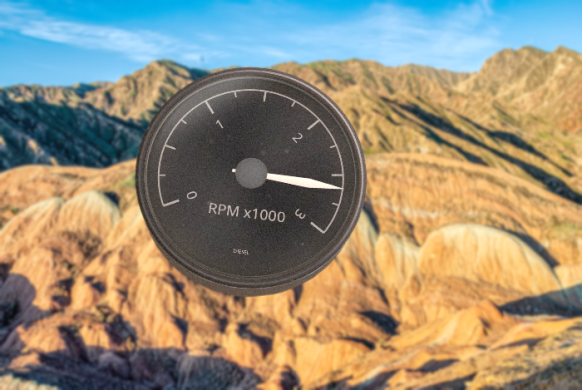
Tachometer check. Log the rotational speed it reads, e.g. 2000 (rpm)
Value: 2625 (rpm)
